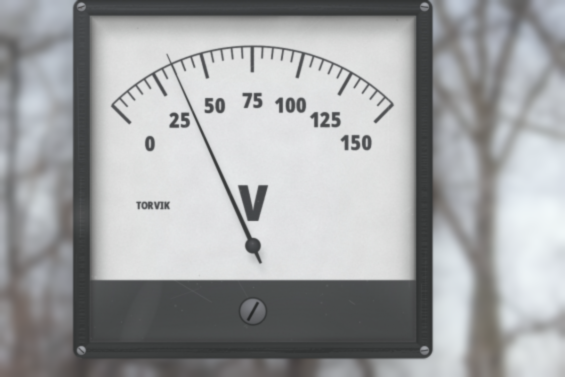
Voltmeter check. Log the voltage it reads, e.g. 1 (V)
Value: 35 (V)
